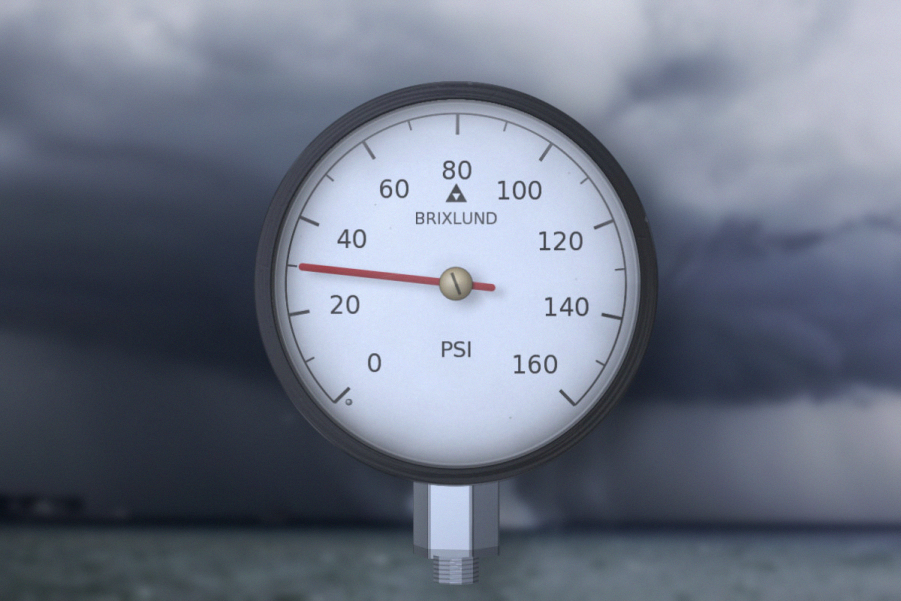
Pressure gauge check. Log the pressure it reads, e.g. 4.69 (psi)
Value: 30 (psi)
